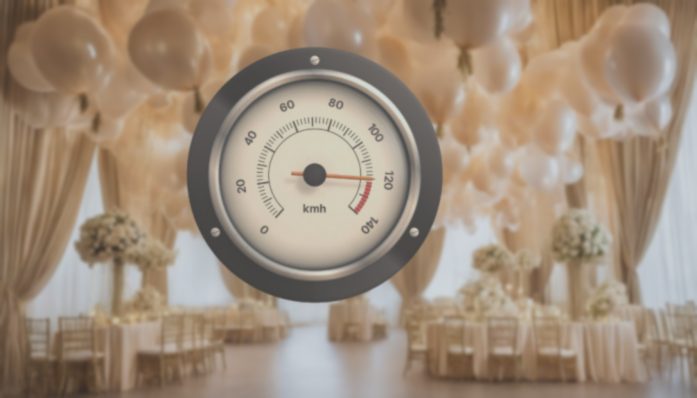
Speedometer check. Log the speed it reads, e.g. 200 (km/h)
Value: 120 (km/h)
